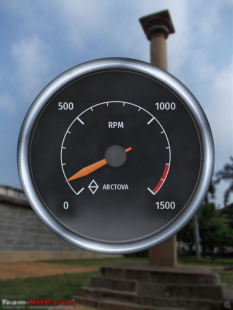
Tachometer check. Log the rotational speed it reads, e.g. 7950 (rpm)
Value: 100 (rpm)
